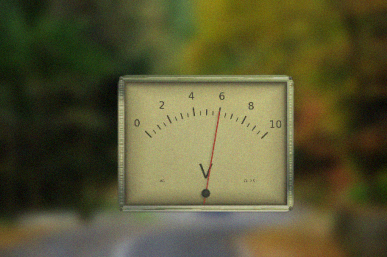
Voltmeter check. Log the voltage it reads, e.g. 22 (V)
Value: 6 (V)
